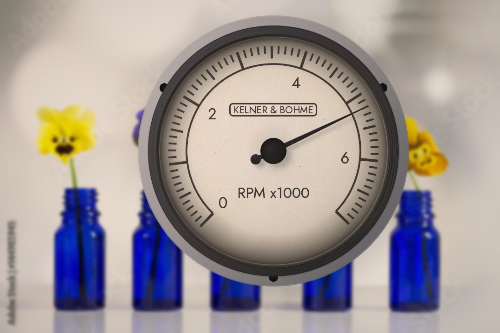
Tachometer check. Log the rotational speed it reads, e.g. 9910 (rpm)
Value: 5200 (rpm)
